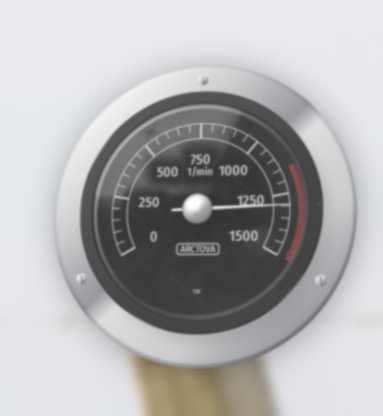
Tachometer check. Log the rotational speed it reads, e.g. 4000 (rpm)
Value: 1300 (rpm)
